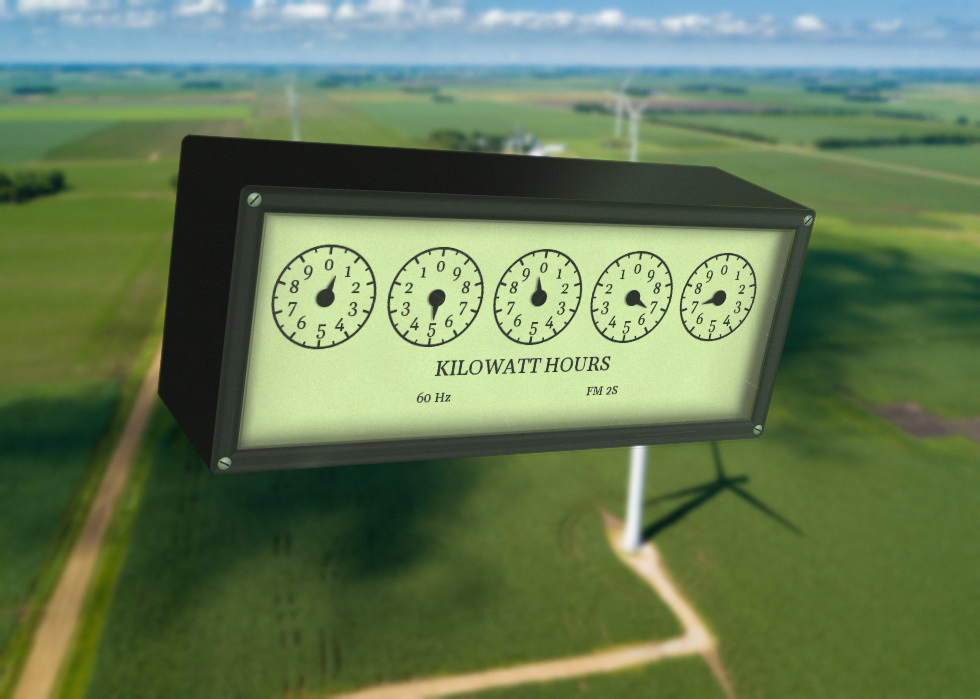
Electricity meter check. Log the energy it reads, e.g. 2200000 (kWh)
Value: 4967 (kWh)
